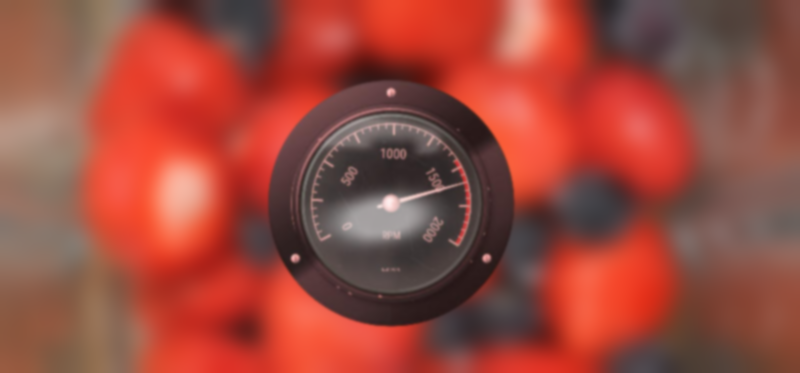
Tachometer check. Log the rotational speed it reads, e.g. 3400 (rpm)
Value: 1600 (rpm)
